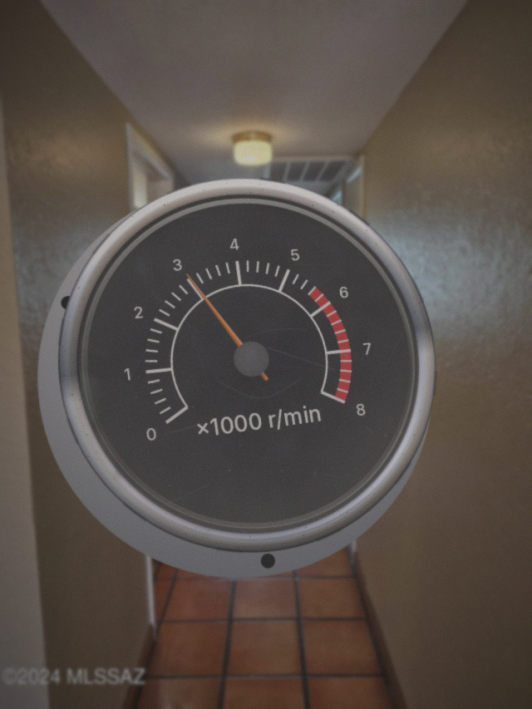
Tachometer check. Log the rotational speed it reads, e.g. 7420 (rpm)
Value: 3000 (rpm)
